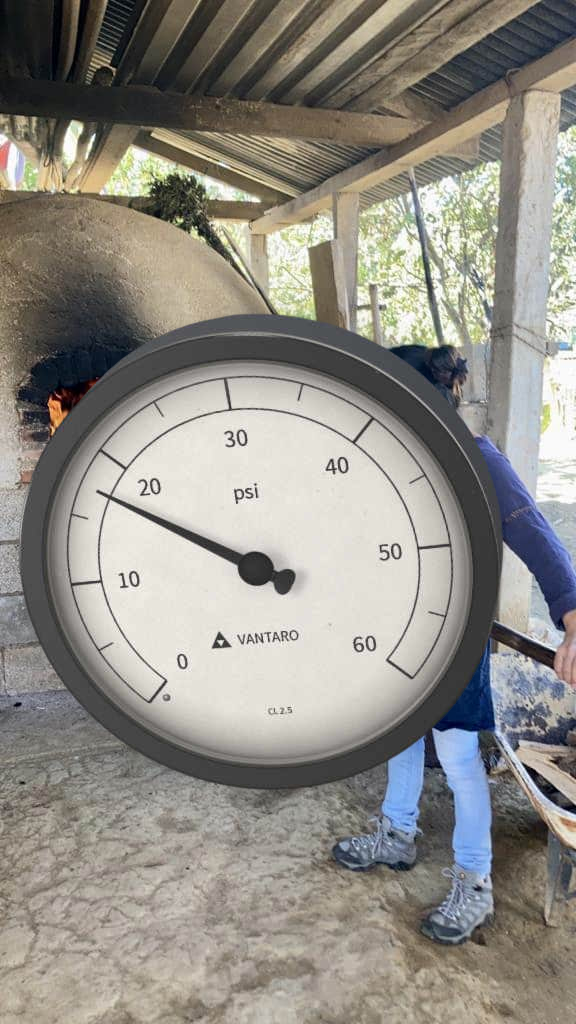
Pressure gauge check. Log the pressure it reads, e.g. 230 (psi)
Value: 17.5 (psi)
